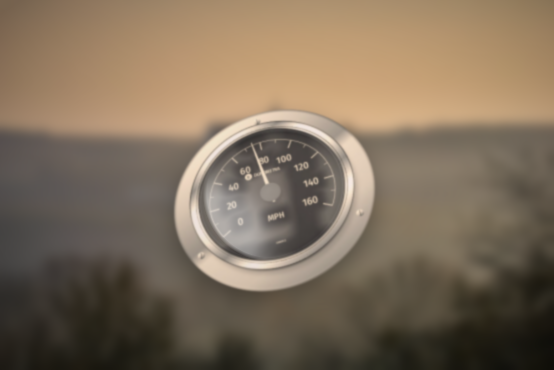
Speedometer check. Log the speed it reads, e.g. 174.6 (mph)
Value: 75 (mph)
